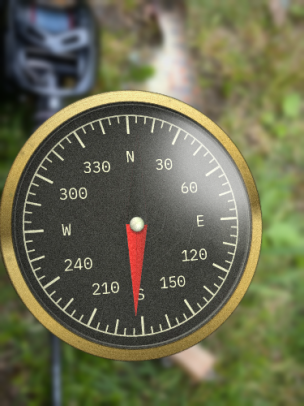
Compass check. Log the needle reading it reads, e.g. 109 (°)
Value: 185 (°)
